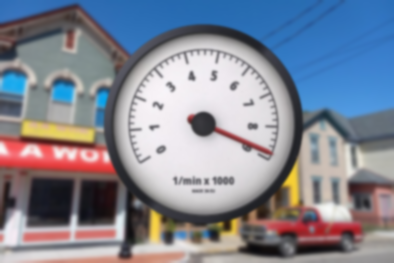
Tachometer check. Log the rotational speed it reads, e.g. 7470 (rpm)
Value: 8800 (rpm)
